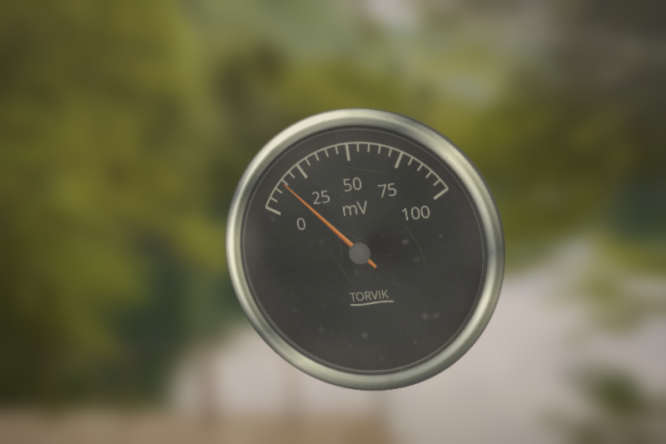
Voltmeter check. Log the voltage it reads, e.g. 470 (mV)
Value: 15 (mV)
